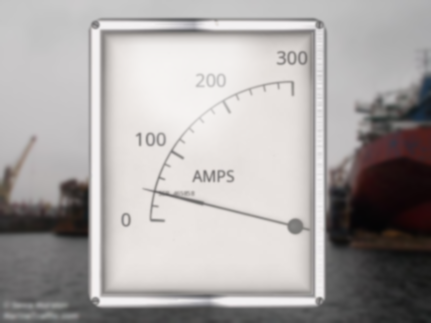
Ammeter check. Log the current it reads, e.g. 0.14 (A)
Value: 40 (A)
